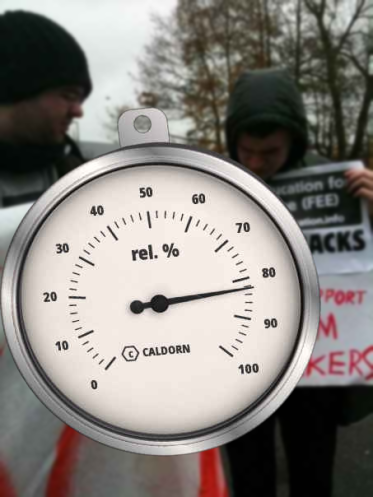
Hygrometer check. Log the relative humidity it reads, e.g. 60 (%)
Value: 82 (%)
